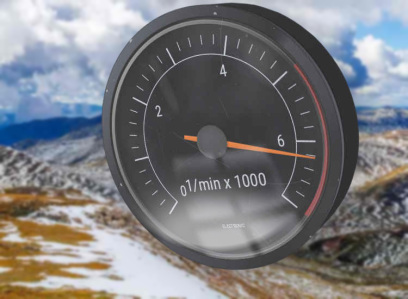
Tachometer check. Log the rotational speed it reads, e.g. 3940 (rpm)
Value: 6200 (rpm)
